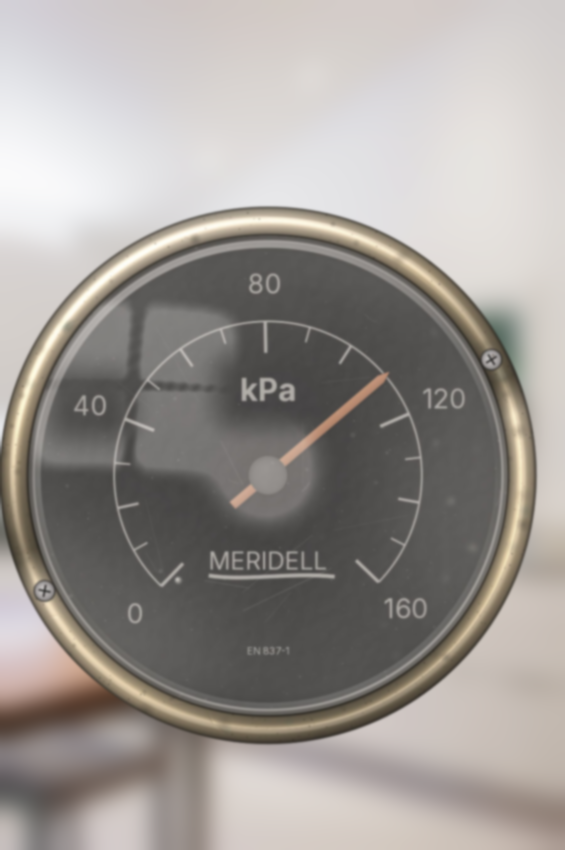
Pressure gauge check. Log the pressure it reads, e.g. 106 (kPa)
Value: 110 (kPa)
